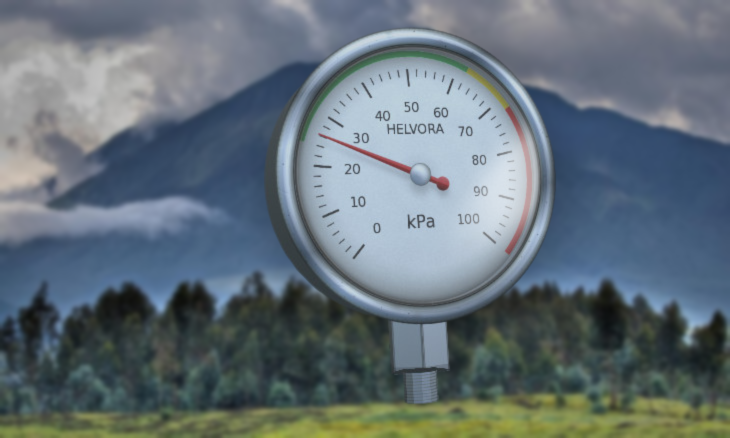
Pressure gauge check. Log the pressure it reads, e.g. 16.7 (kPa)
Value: 26 (kPa)
